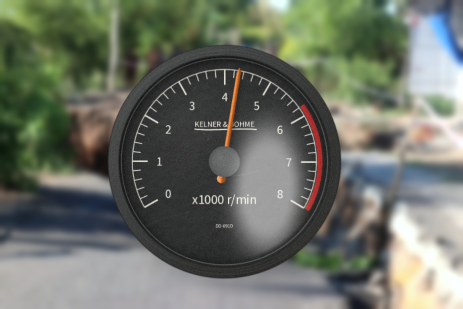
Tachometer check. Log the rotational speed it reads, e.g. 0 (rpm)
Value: 4300 (rpm)
